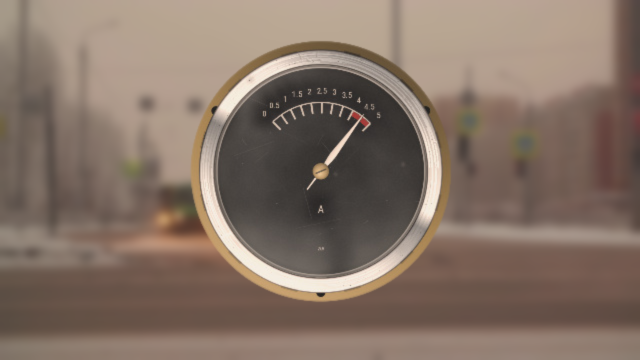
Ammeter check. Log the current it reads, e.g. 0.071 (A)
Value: 4.5 (A)
